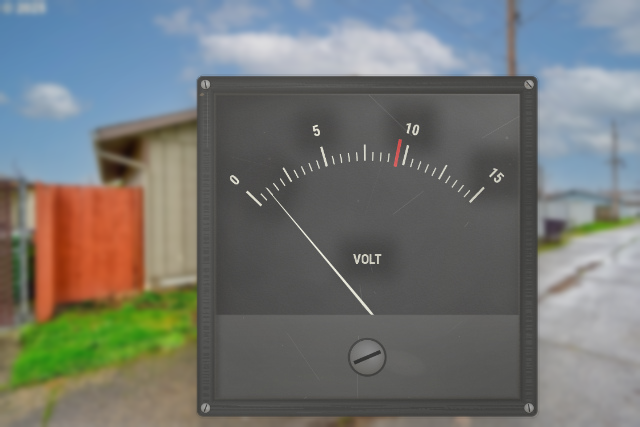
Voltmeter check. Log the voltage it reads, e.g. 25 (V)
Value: 1 (V)
